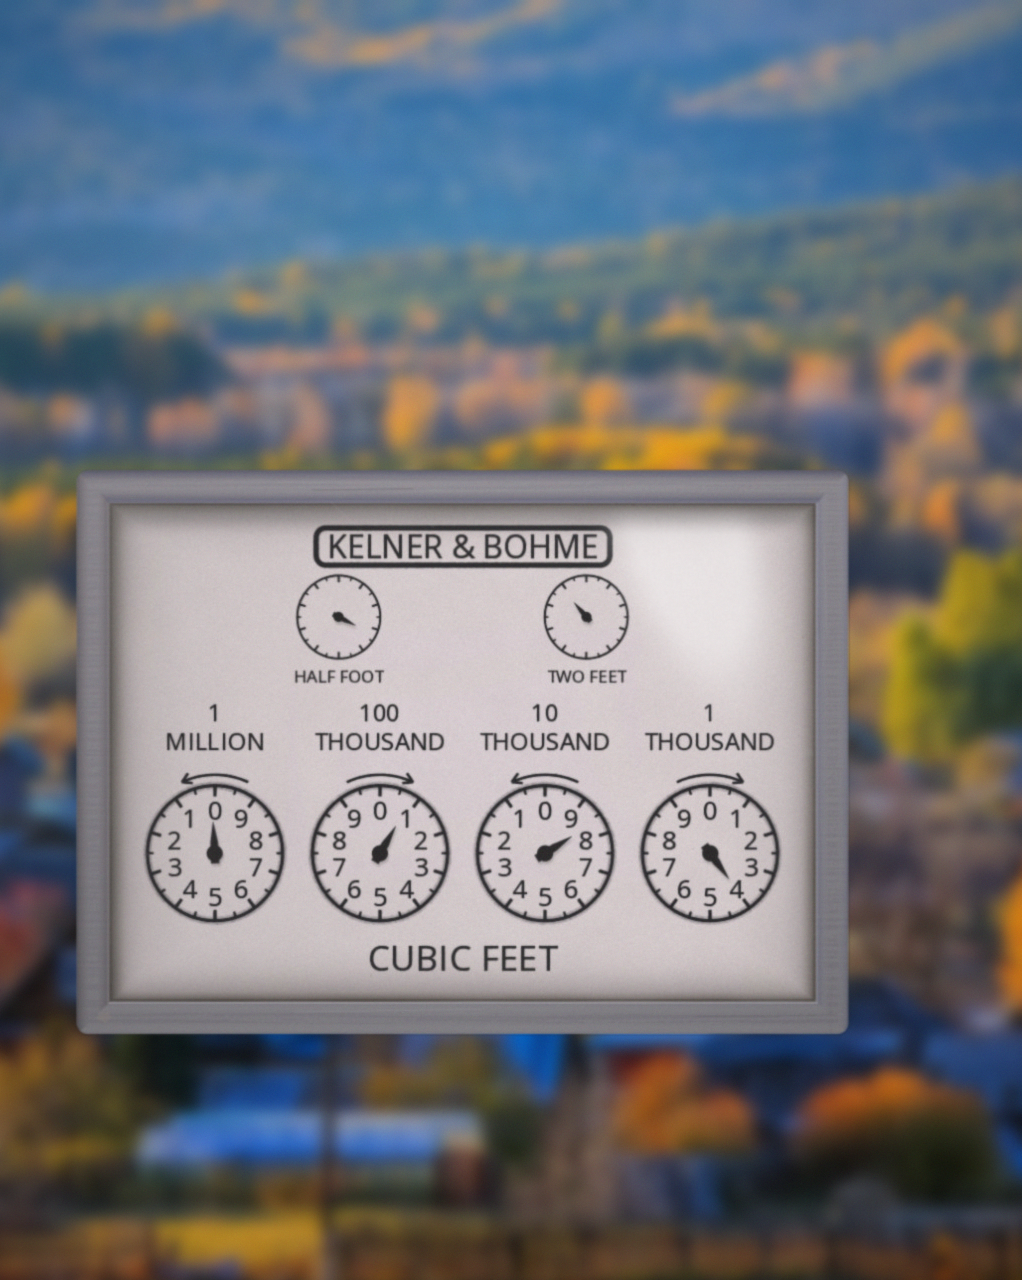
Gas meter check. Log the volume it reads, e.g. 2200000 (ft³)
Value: 8400 (ft³)
